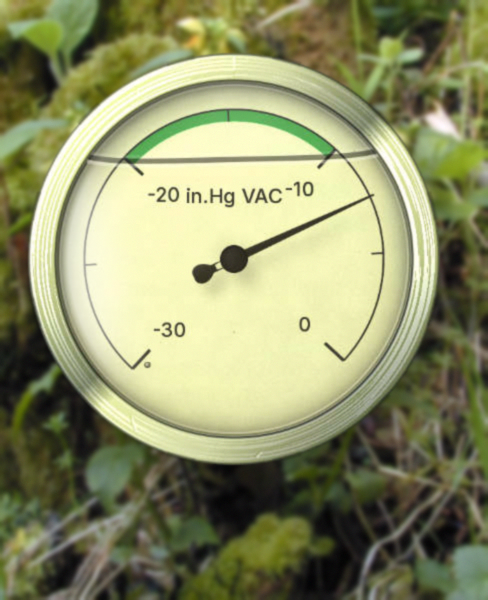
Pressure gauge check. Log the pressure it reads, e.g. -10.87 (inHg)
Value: -7.5 (inHg)
